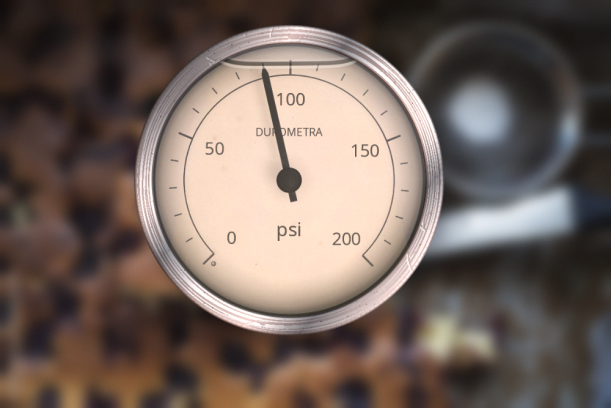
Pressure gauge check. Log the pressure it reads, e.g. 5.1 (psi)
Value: 90 (psi)
